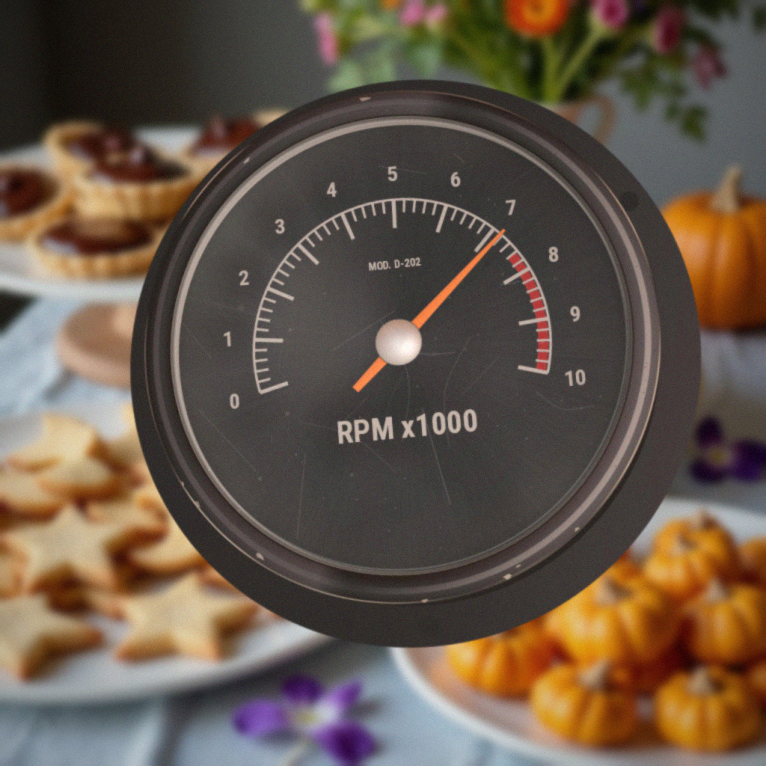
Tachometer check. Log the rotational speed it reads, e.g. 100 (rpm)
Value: 7200 (rpm)
